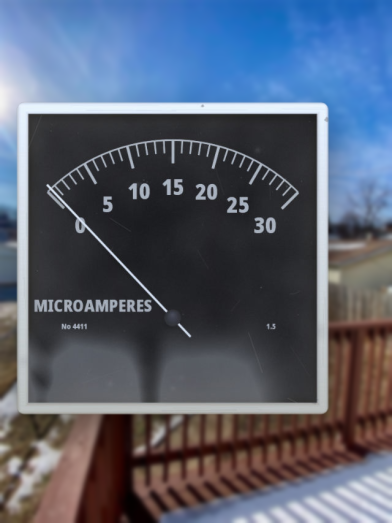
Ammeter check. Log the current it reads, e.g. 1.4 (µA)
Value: 0.5 (µA)
